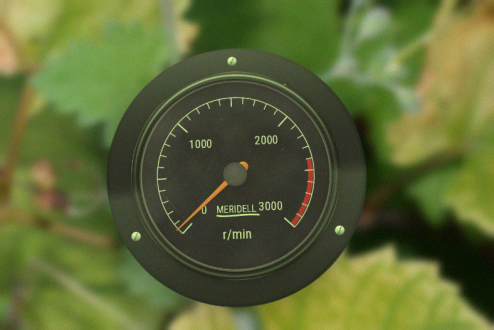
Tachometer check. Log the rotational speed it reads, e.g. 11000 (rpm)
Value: 50 (rpm)
